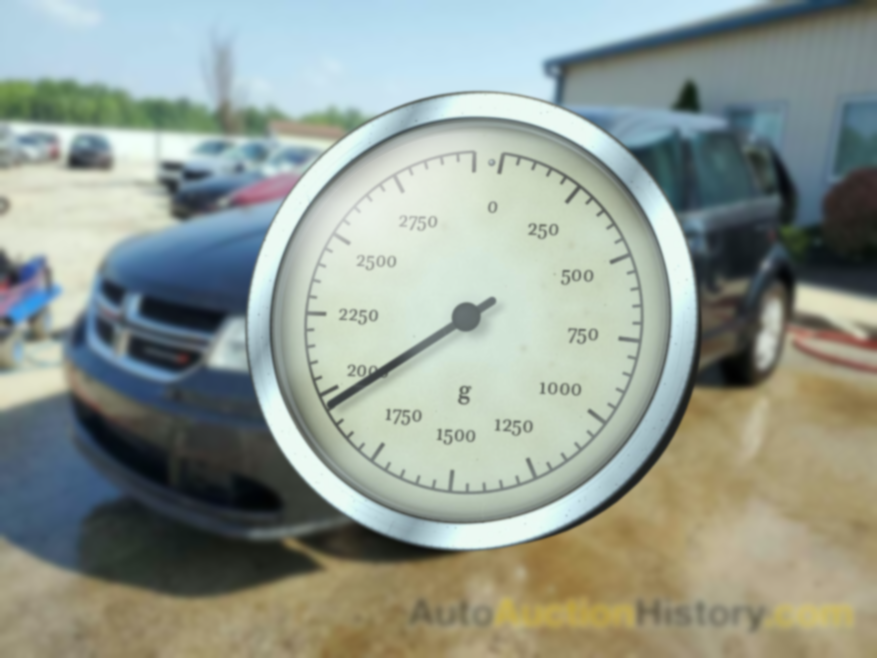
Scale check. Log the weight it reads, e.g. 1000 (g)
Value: 1950 (g)
